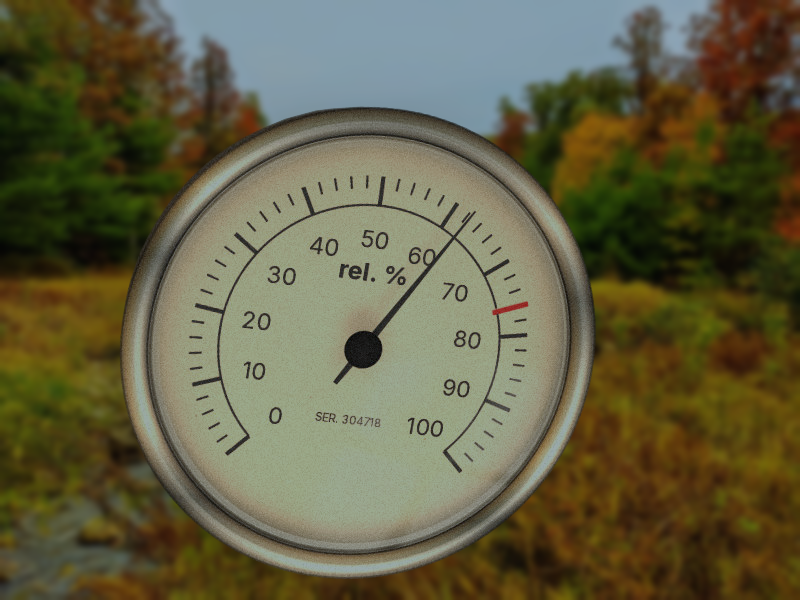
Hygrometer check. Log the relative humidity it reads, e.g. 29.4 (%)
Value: 62 (%)
